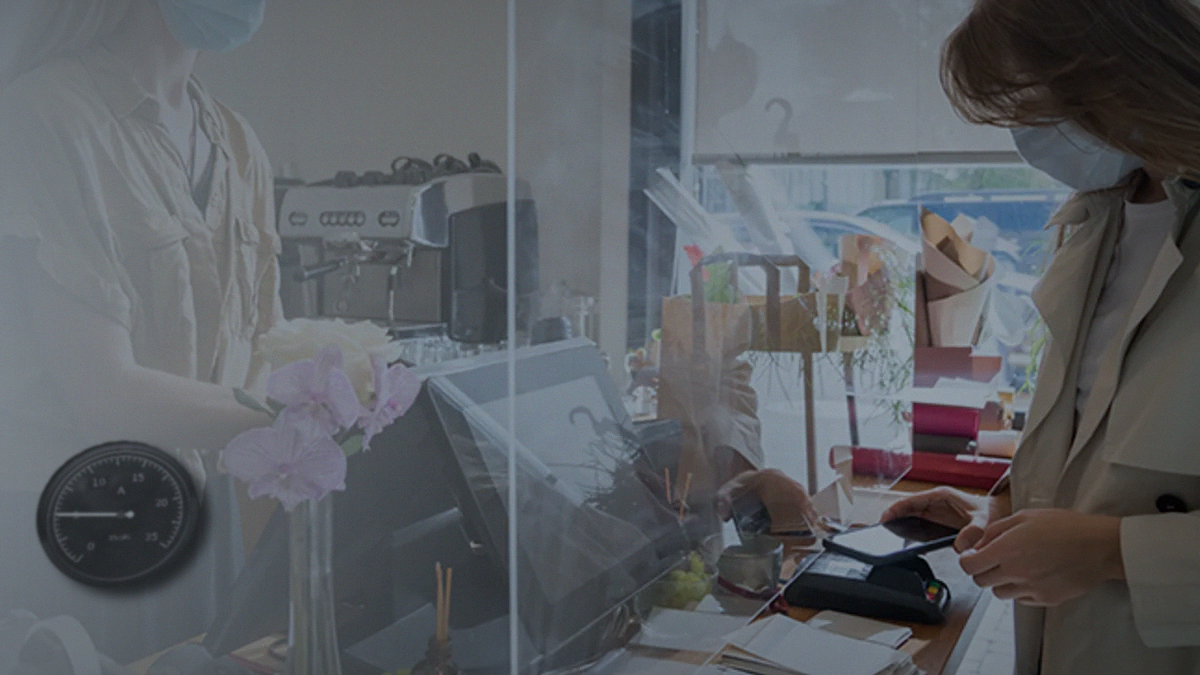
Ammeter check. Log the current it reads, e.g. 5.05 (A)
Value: 5 (A)
